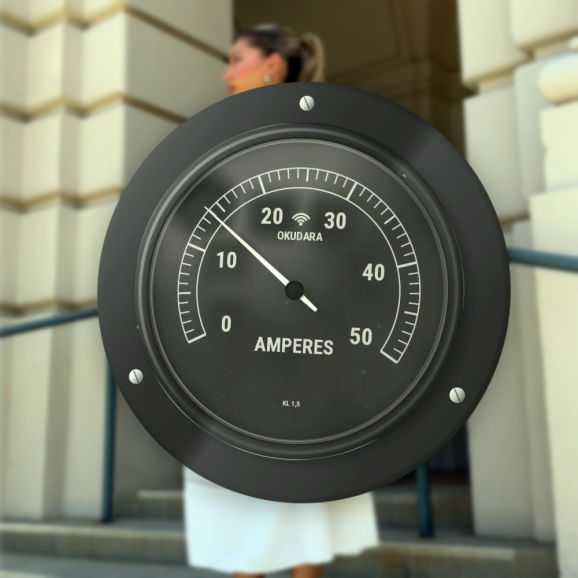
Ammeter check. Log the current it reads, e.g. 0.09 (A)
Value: 14 (A)
